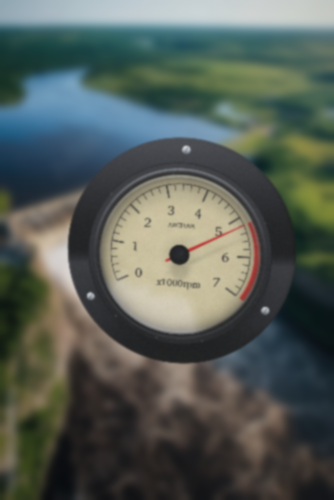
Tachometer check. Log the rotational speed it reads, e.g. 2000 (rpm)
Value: 5200 (rpm)
